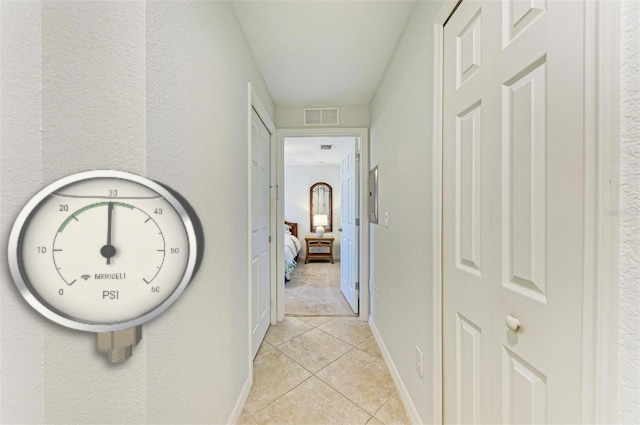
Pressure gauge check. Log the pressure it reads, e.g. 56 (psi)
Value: 30 (psi)
